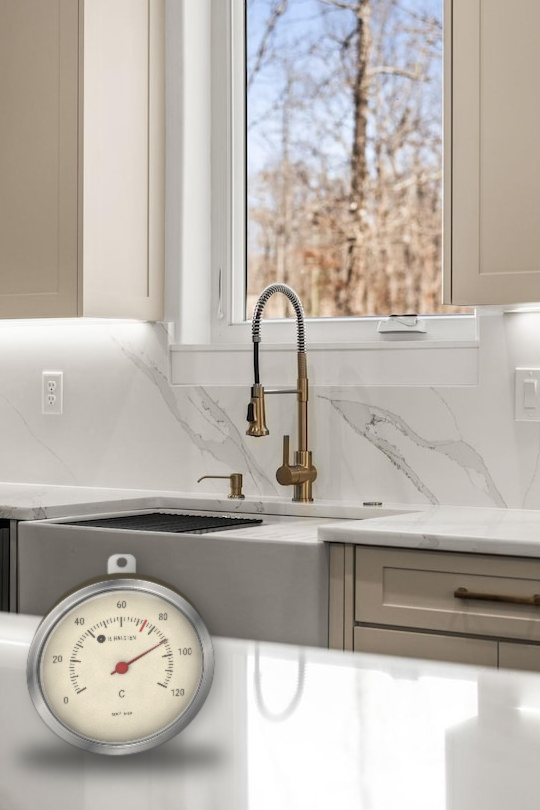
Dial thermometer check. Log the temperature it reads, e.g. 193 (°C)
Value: 90 (°C)
